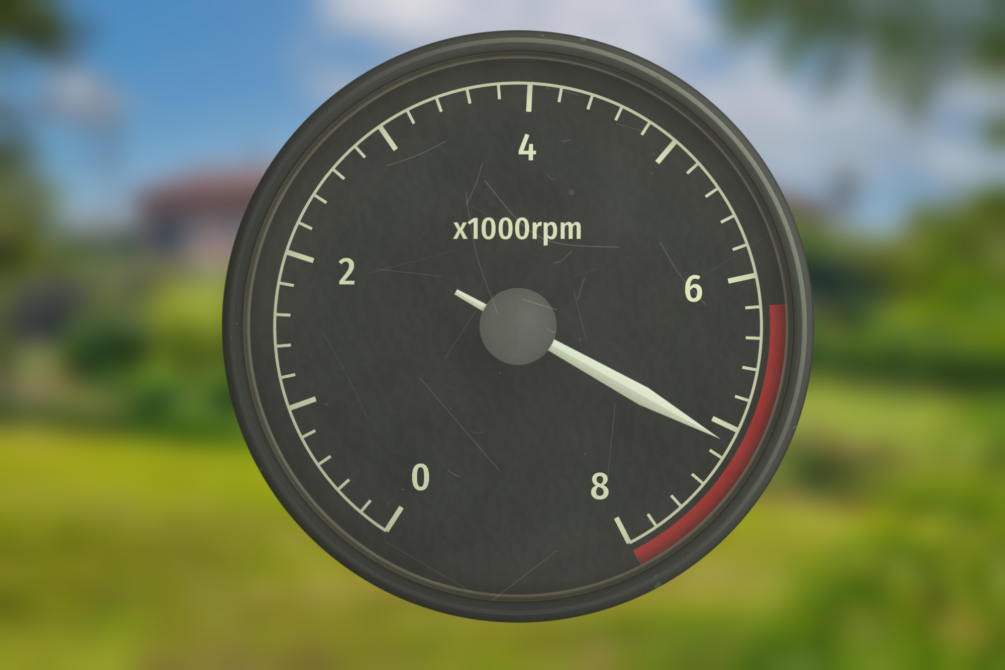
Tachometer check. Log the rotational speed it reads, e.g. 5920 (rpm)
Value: 7100 (rpm)
